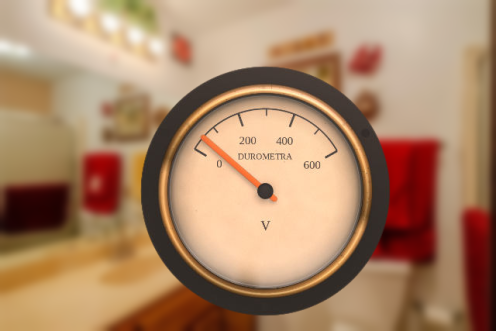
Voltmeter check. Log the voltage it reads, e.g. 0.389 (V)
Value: 50 (V)
